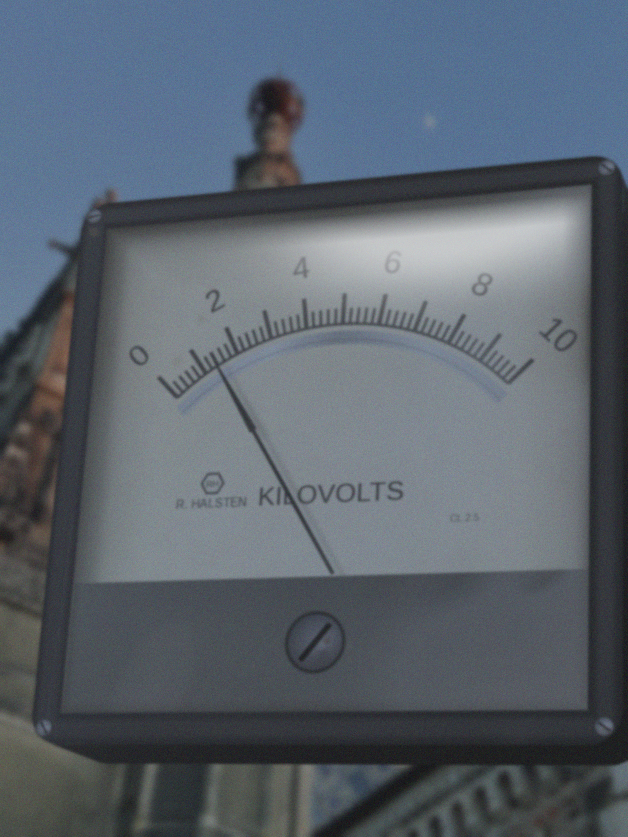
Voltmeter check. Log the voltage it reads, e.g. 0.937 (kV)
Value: 1.4 (kV)
